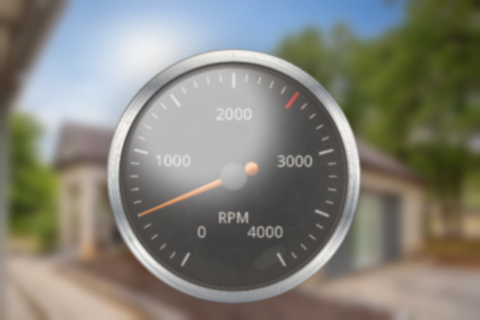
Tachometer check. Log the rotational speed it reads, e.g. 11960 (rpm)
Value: 500 (rpm)
